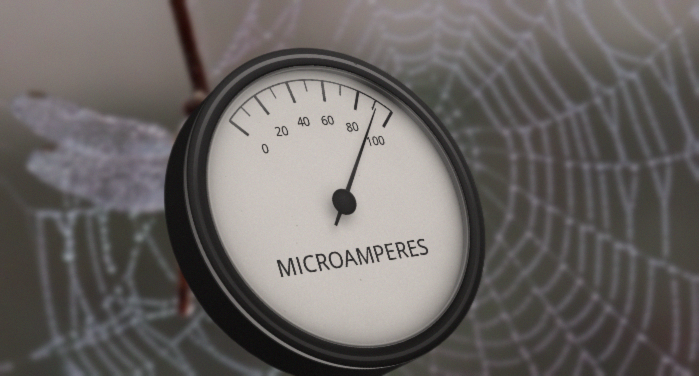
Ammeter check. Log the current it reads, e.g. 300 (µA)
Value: 90 (µA)
